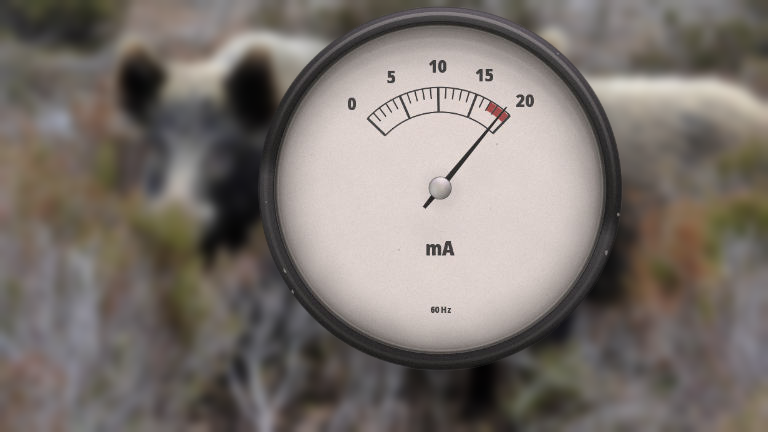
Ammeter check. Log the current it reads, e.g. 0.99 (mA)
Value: 19 (mA)
